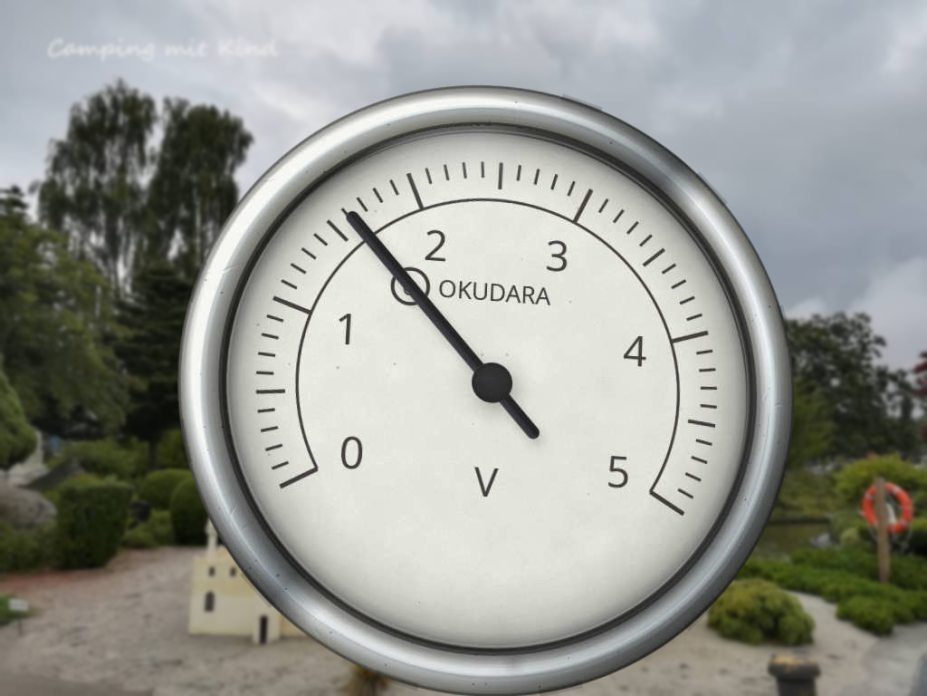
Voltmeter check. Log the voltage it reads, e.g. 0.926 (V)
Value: 1.6 (V)
